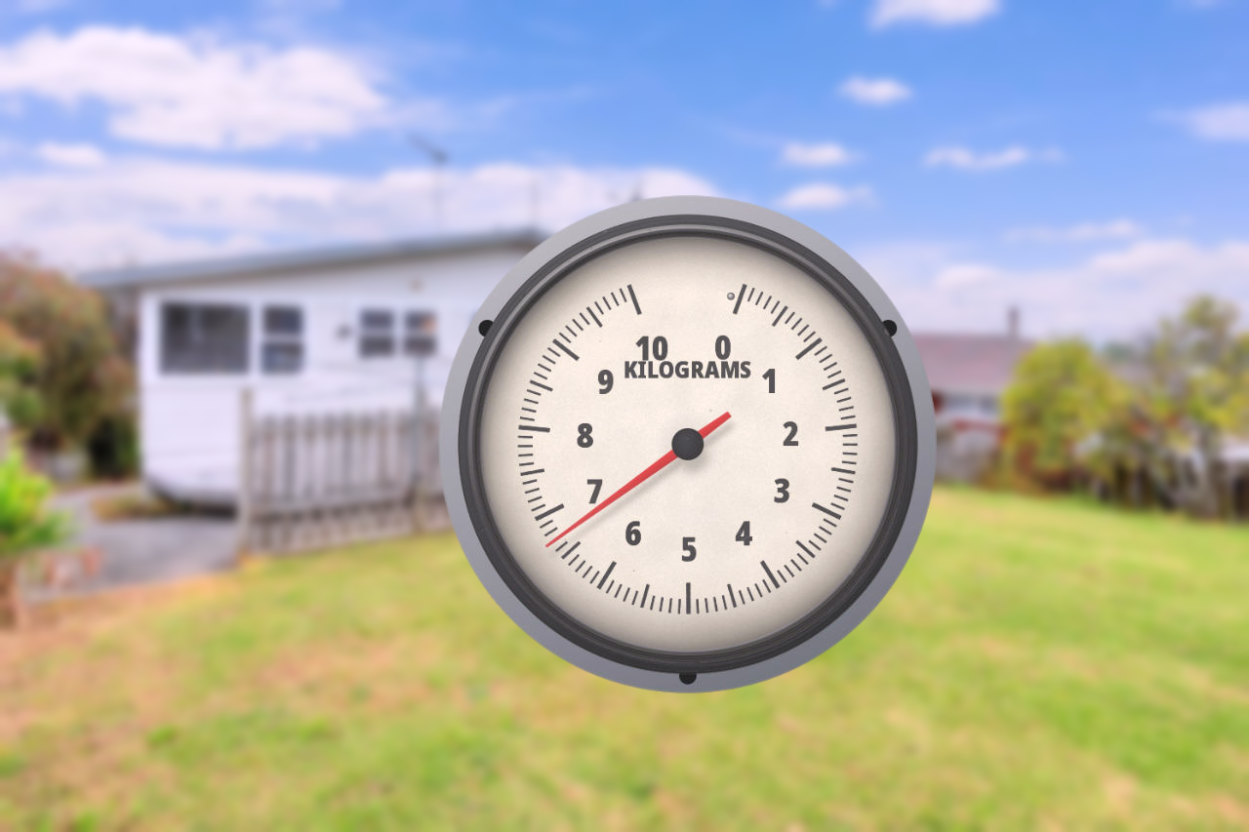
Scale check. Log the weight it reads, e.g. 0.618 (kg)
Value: 6.7 (kg)
